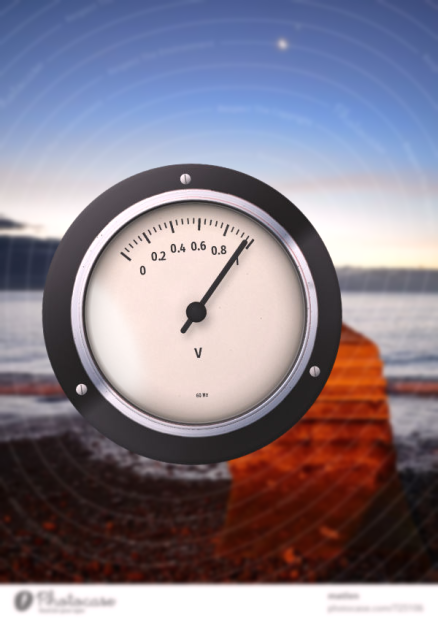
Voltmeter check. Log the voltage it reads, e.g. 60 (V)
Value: 0.96 (V)
